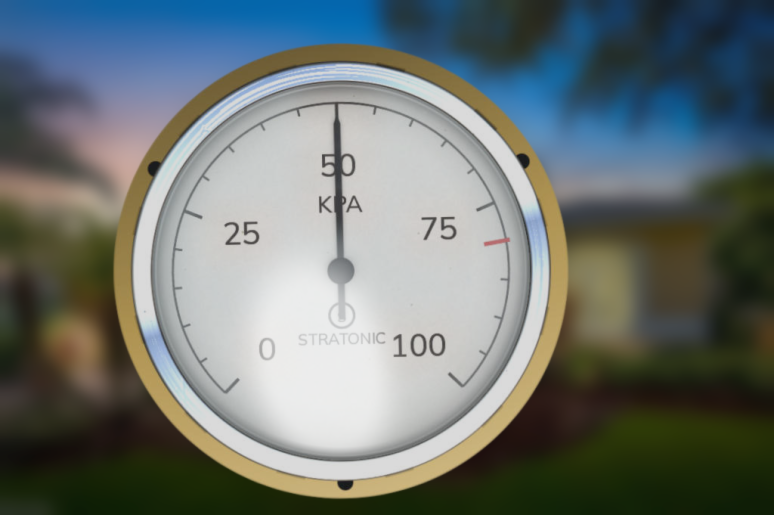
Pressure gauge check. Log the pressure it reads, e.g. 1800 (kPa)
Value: 50 (kPa)
